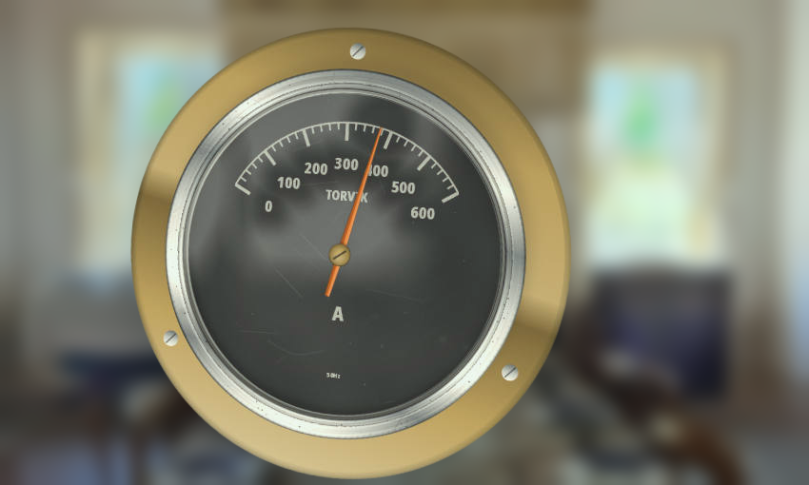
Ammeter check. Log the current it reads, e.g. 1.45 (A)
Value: 380 (A)
